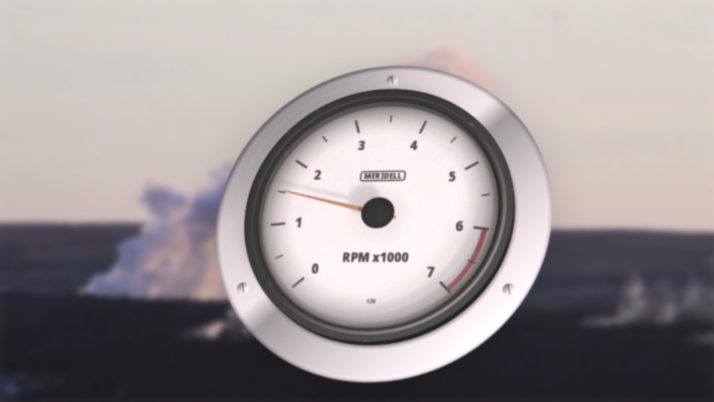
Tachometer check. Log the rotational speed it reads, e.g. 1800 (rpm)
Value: 1500 (rpm)
